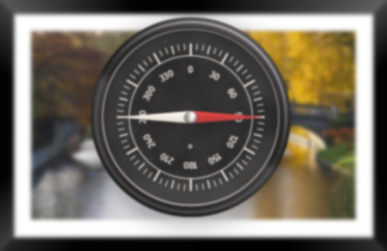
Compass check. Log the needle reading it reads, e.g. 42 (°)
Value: 90 (°)
